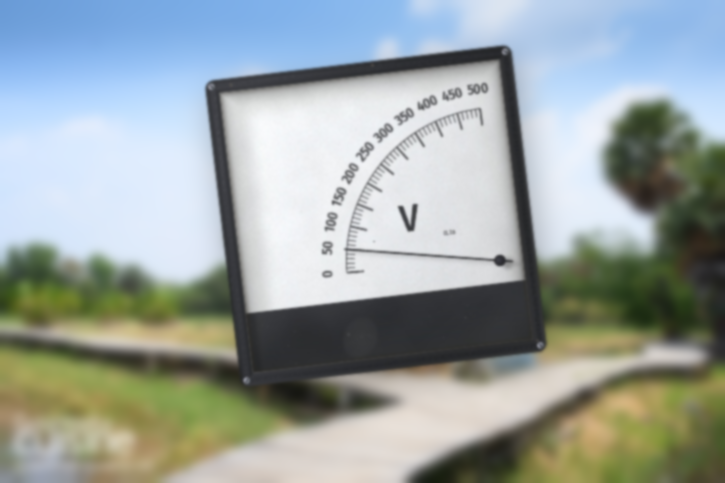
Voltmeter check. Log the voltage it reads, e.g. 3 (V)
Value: 50 (V)
